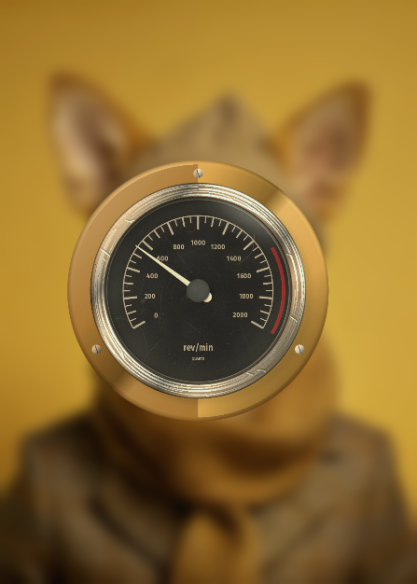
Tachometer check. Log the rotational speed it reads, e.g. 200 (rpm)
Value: 550 (rpm)
